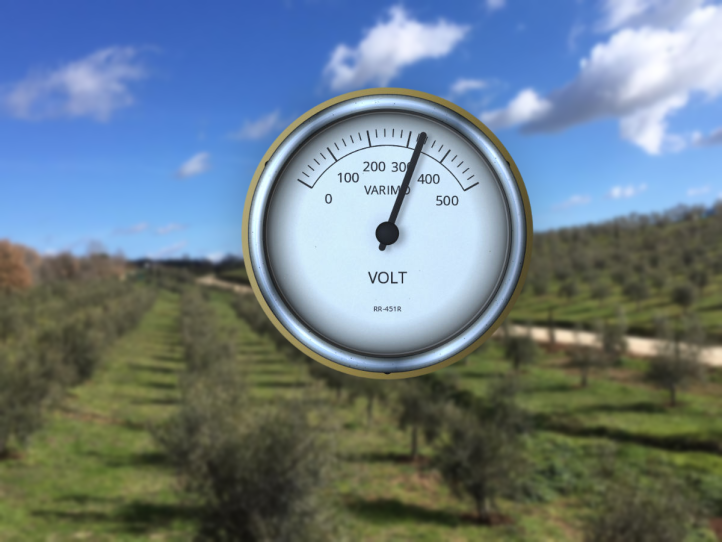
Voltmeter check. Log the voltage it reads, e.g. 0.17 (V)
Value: 330 (V)
